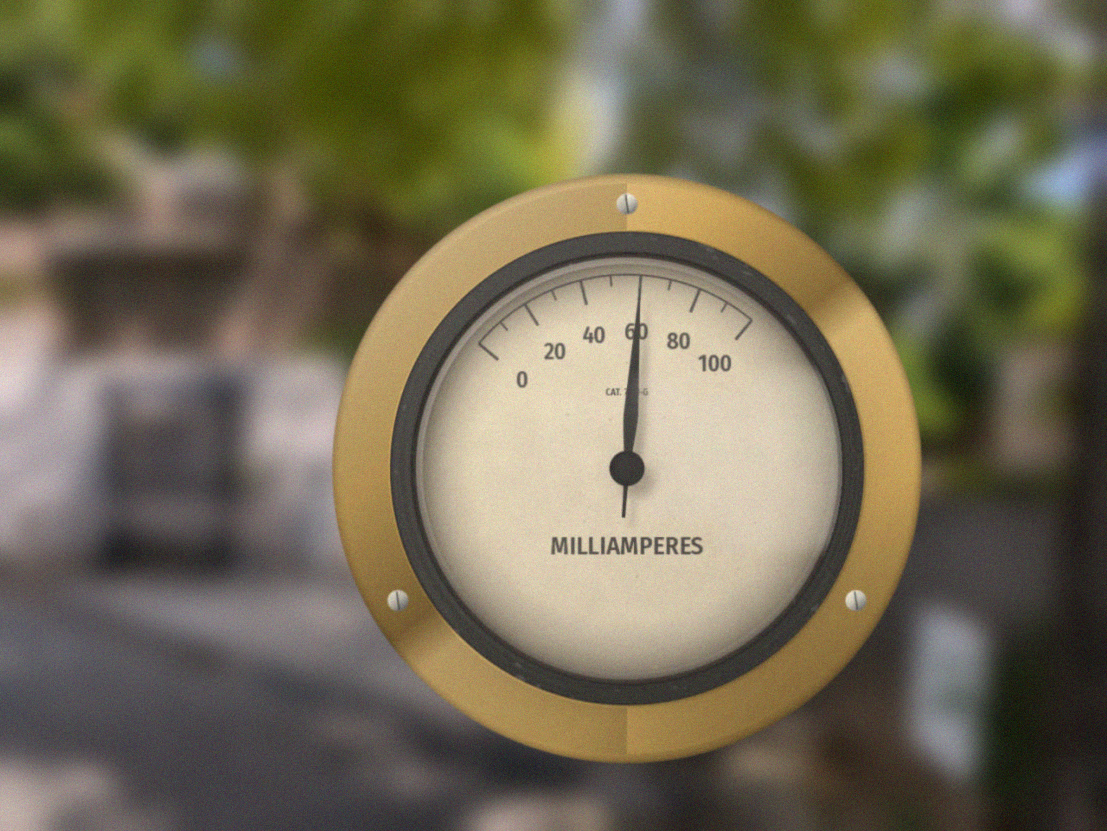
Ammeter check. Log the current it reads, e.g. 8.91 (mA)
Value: 60 (mA)
